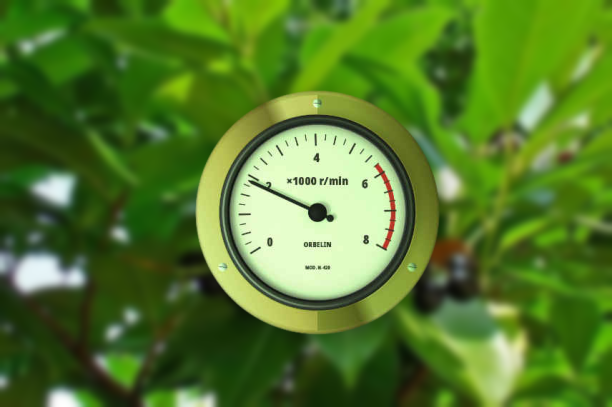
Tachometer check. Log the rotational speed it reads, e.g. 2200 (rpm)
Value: 1875 (rpm)
